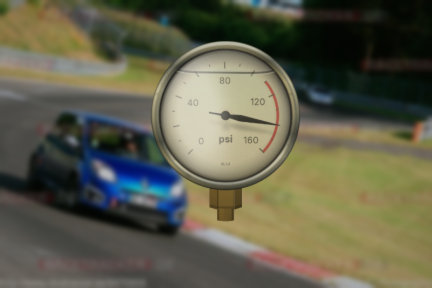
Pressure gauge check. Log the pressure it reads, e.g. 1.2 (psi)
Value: 140 (psi)
